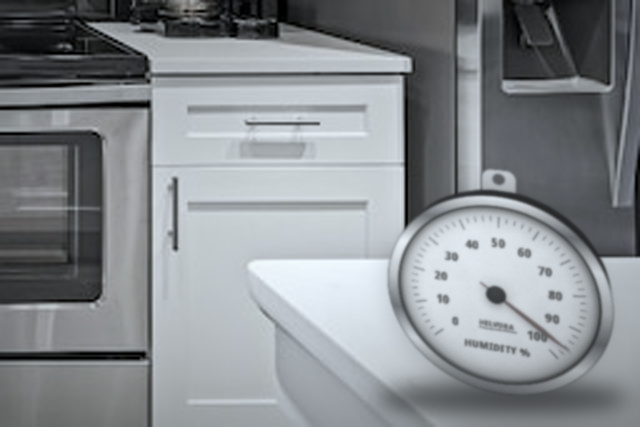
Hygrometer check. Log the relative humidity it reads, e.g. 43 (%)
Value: 96 (%)
